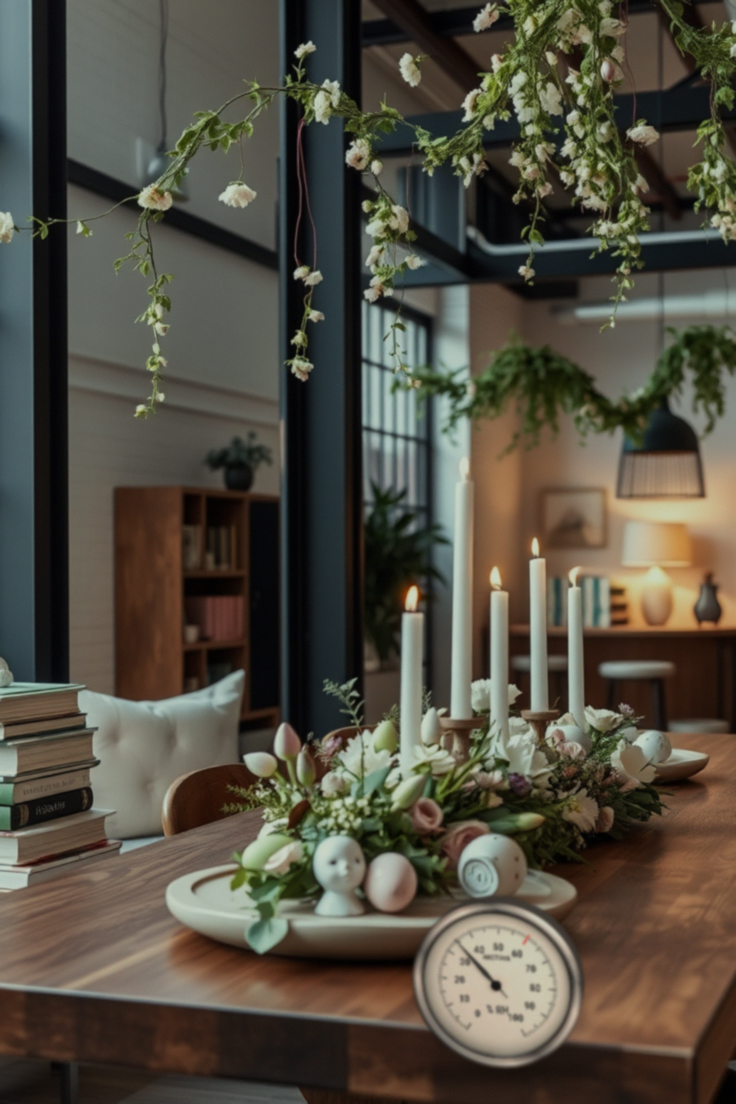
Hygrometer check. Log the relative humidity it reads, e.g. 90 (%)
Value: 35 (%)
